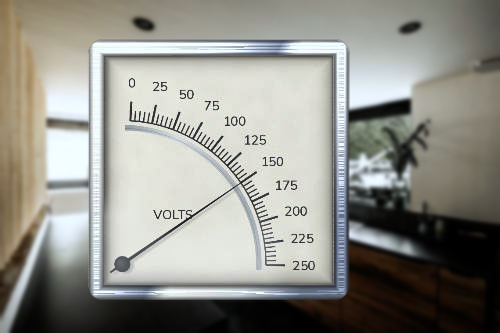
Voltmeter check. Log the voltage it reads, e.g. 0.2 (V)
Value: 150 (V)
